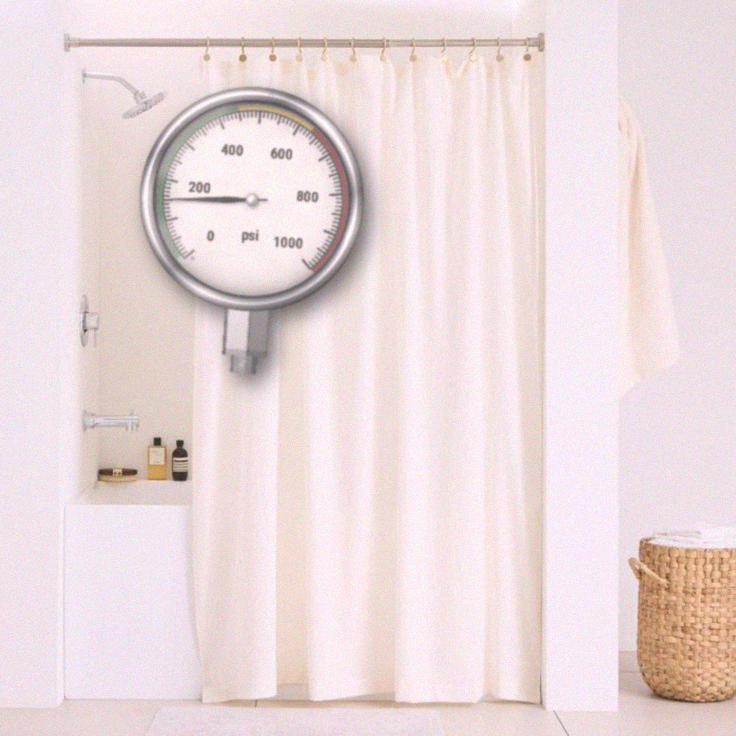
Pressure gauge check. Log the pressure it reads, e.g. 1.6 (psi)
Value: 150 (psi)
